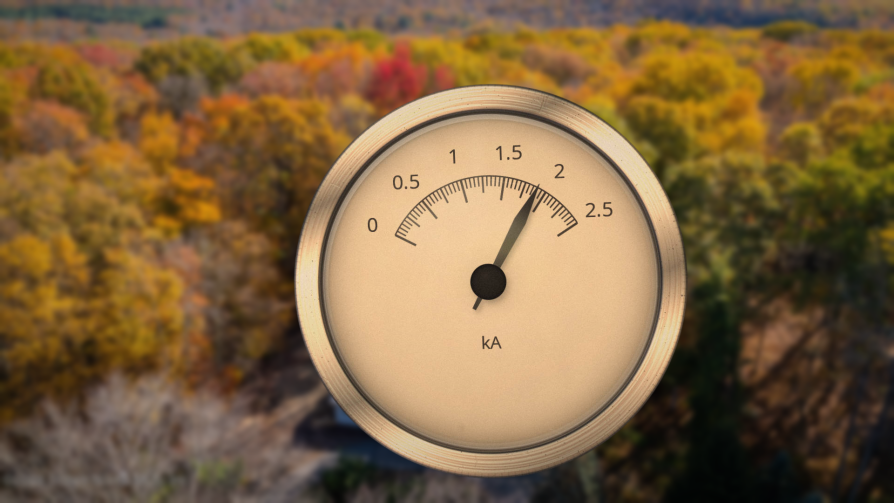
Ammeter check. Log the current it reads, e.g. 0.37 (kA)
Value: 1.9 (kA)
